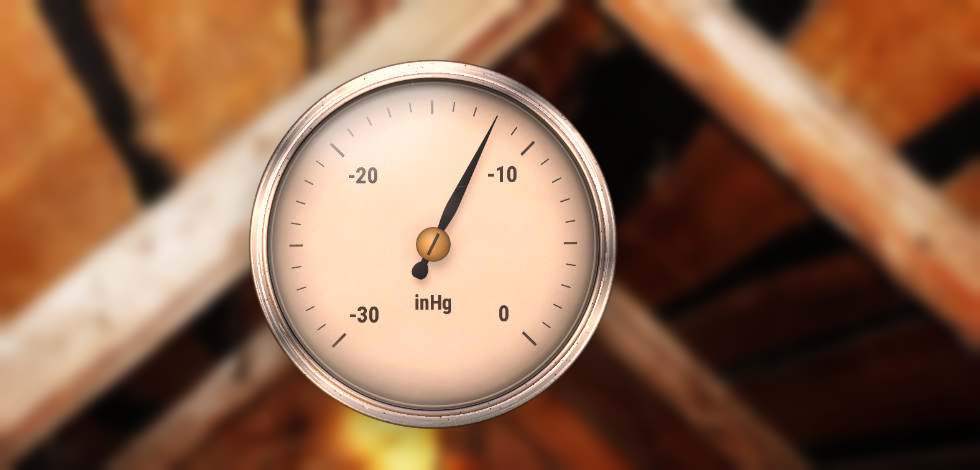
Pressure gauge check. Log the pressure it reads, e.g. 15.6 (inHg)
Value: -12 (inHg)
